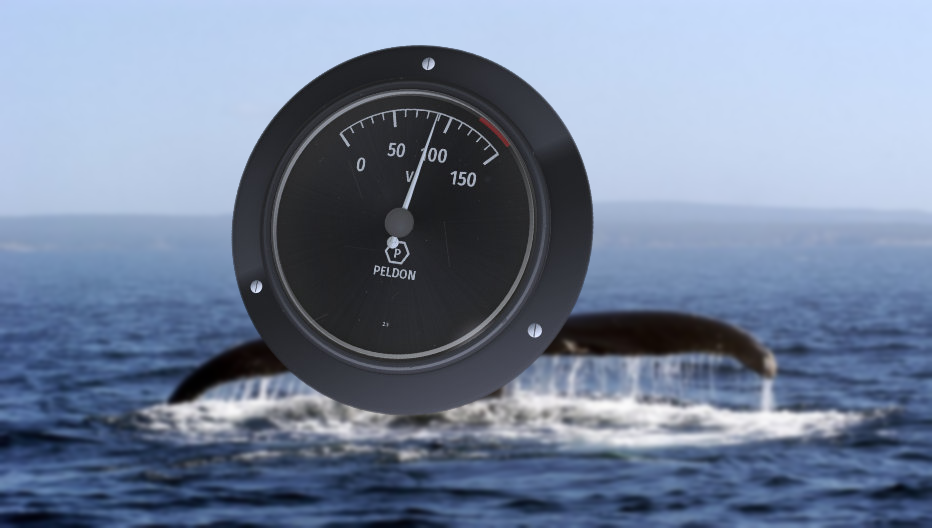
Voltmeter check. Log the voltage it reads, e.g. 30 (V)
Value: 90 (V)
